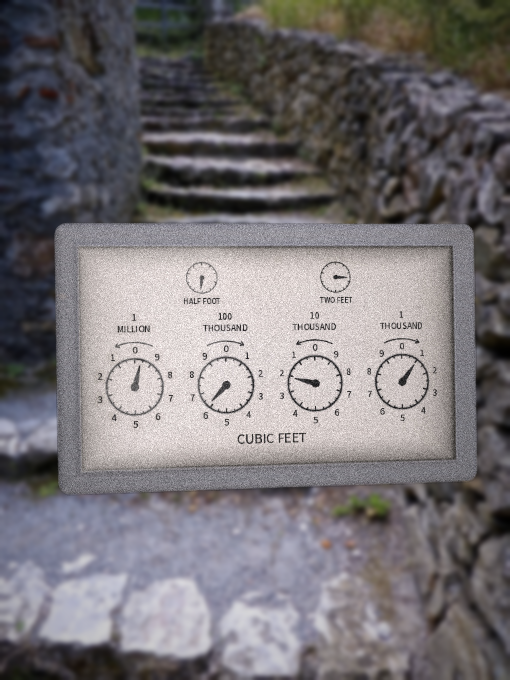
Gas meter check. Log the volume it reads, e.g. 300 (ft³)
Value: 962100 (ft³)
